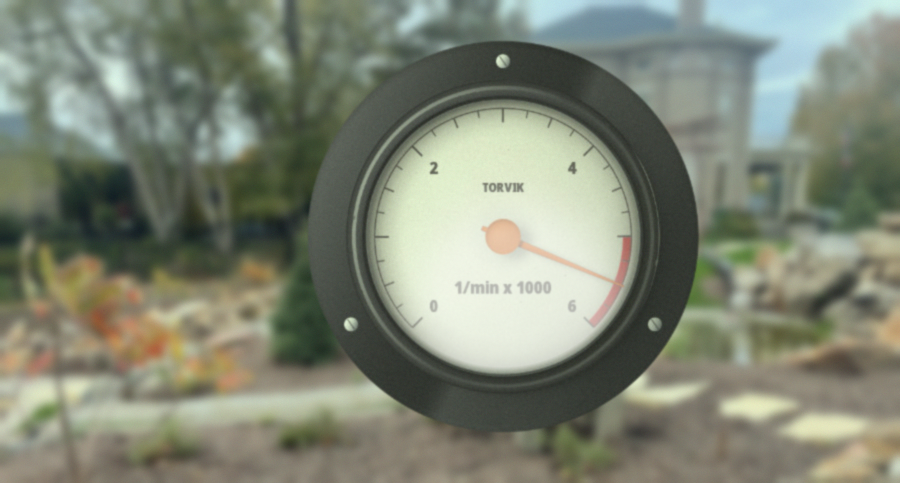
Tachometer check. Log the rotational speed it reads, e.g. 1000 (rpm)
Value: 5500 (rpm)
